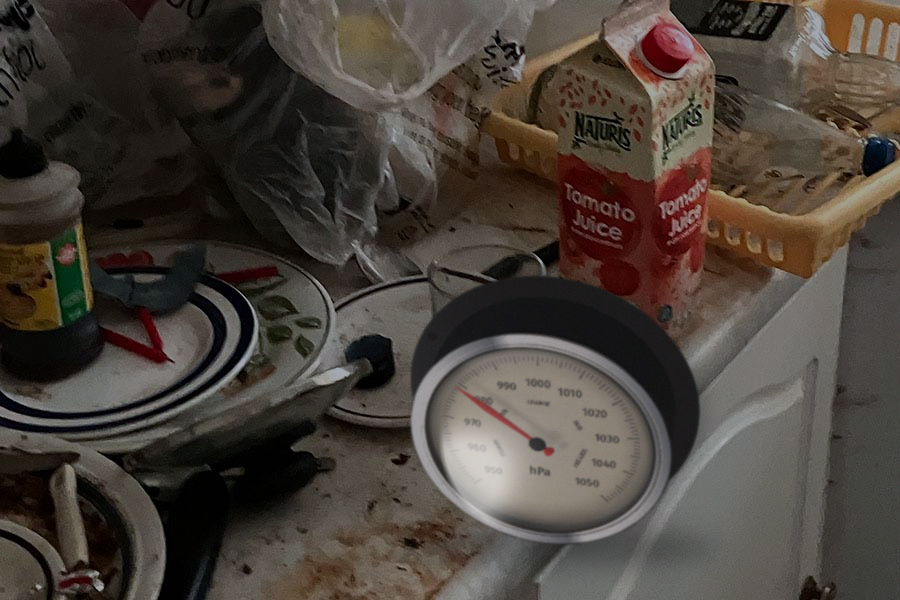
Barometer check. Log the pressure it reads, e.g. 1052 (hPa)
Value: 980 (hPa)
